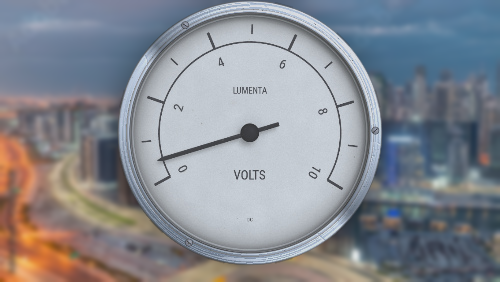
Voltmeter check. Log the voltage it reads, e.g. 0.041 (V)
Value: 0.5 (V)
